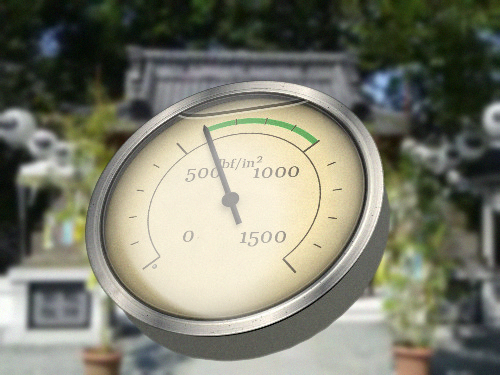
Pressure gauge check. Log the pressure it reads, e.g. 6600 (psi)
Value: 600 (psi)
